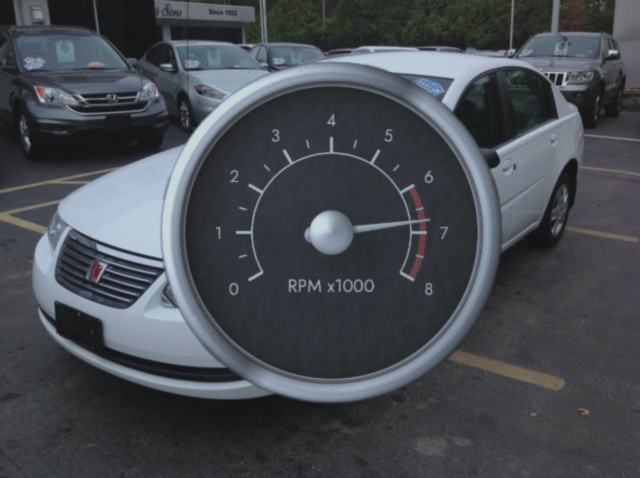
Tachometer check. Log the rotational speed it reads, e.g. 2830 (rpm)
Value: 6750 (rpm)
